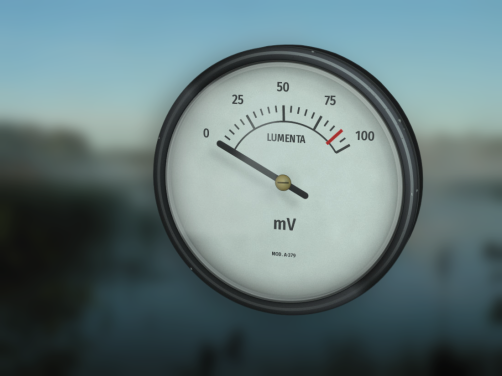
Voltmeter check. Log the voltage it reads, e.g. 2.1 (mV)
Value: 0 (mV)
